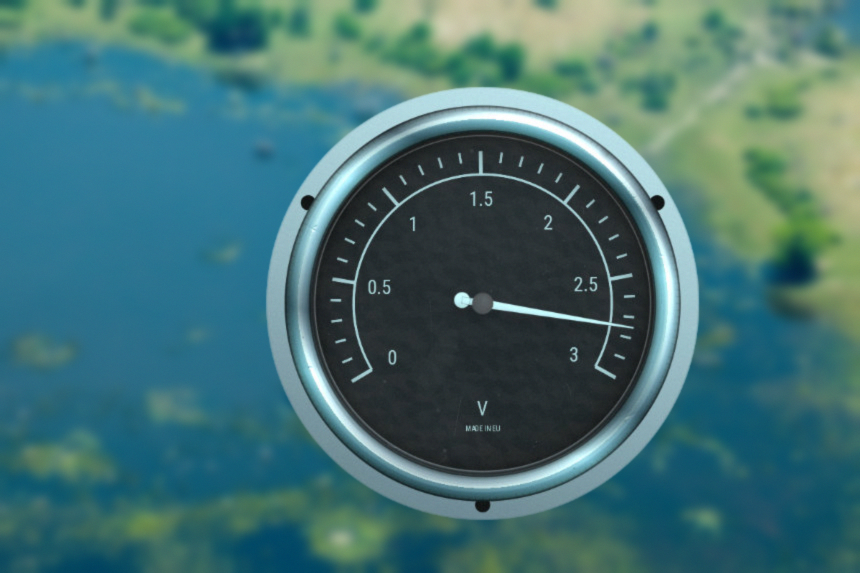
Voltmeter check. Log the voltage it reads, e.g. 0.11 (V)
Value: 2.75 (V)
